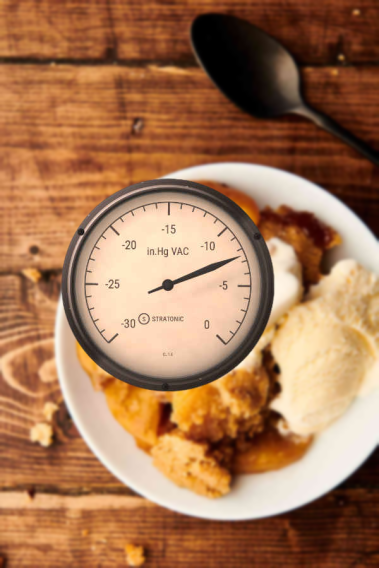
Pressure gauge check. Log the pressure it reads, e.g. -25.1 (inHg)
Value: -7.5 (inHg)
